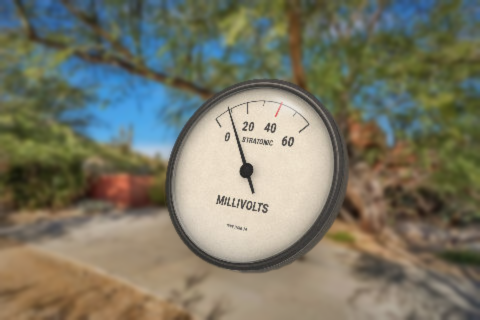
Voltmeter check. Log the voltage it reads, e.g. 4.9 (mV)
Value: 10 (mV)
